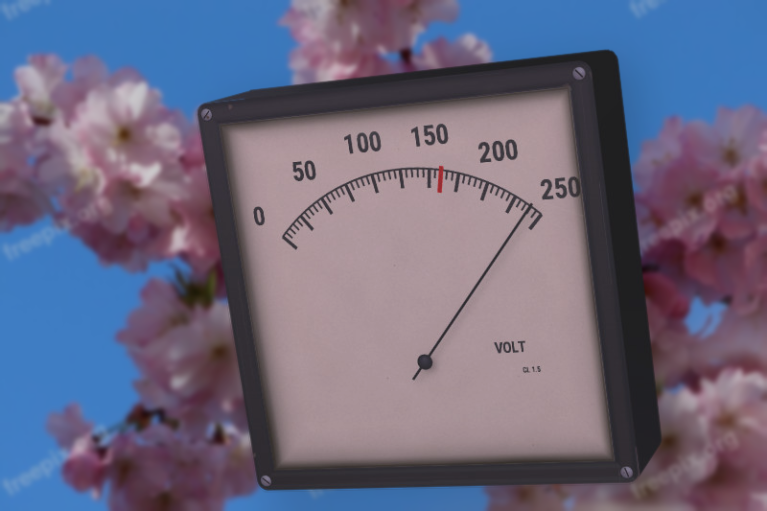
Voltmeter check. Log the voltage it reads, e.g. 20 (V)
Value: 240 (V)
